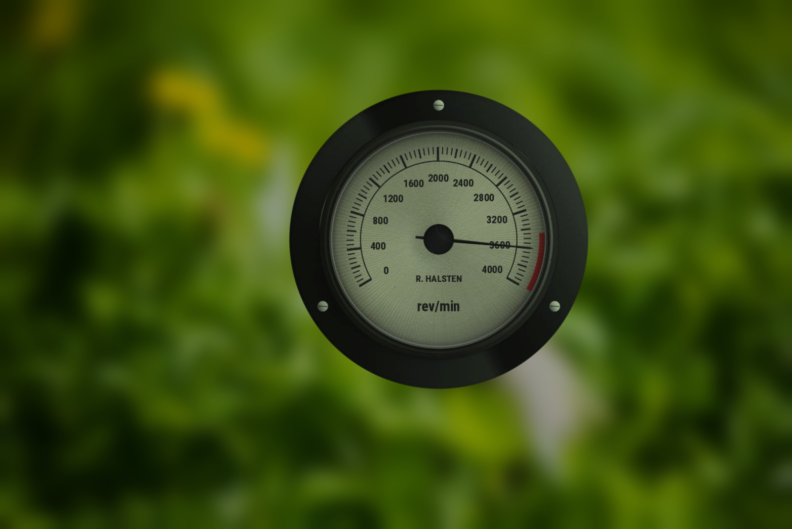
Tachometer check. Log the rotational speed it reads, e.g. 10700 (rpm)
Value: 3600 (rpm)
